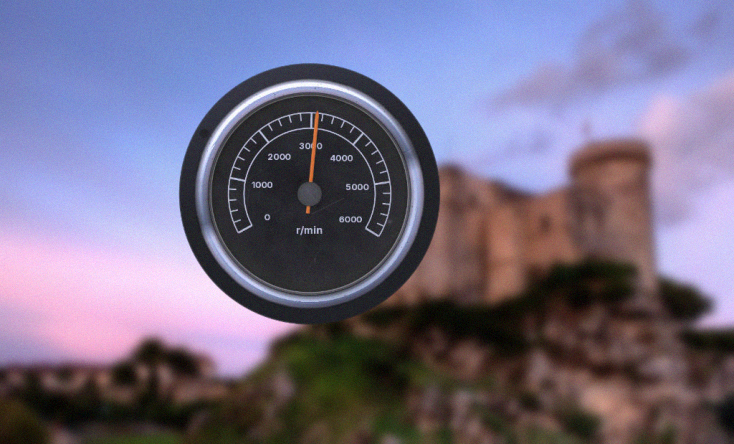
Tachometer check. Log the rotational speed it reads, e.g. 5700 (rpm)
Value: 3100 (rpm)
